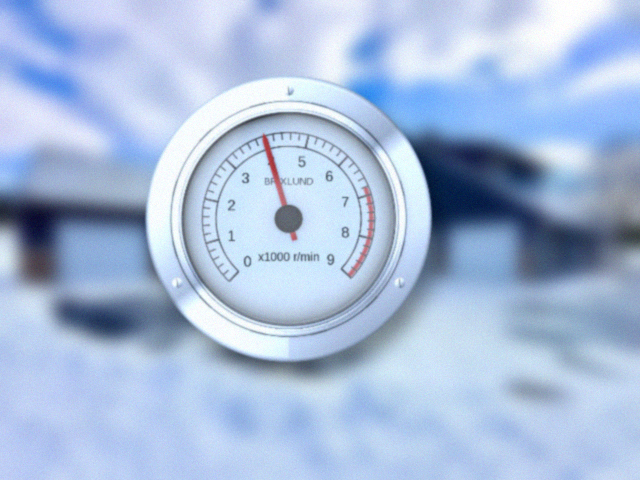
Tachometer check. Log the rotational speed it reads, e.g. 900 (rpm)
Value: 4000 (rpm)
